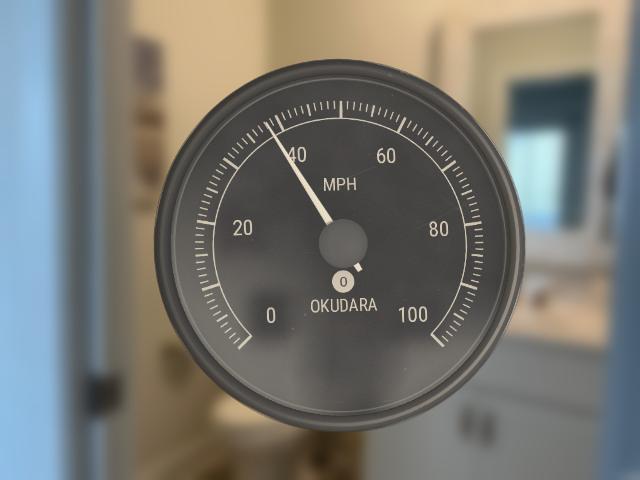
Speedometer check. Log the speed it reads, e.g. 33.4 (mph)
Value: 38 (mph)
